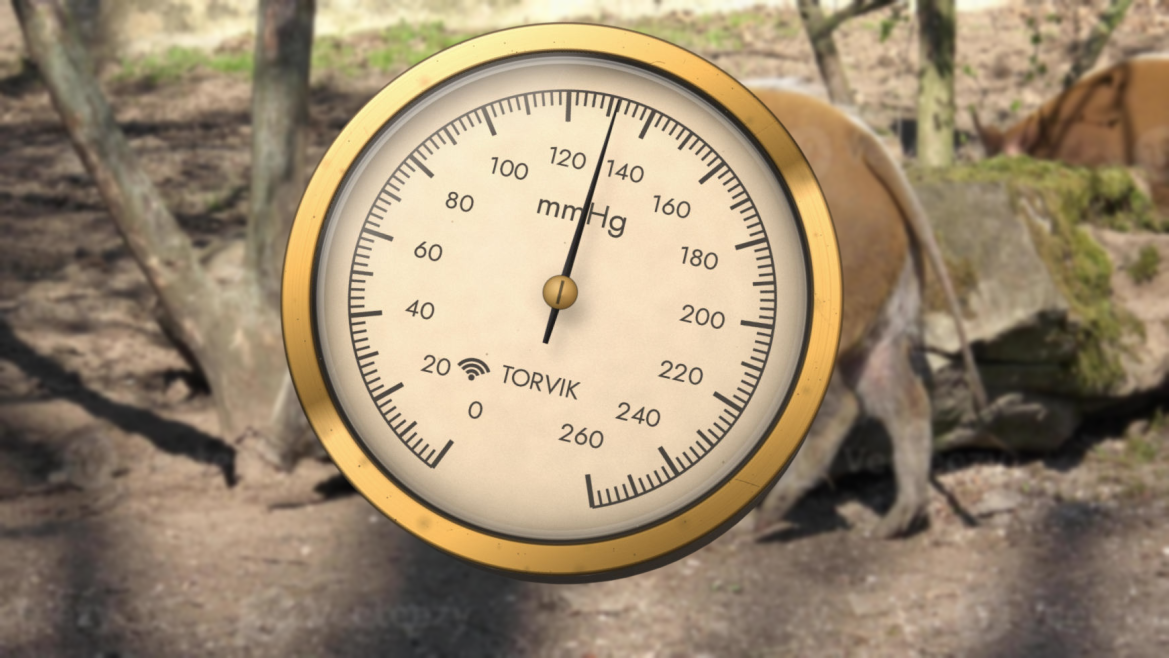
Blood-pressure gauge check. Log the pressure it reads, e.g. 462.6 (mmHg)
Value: 132 (mmHg)
